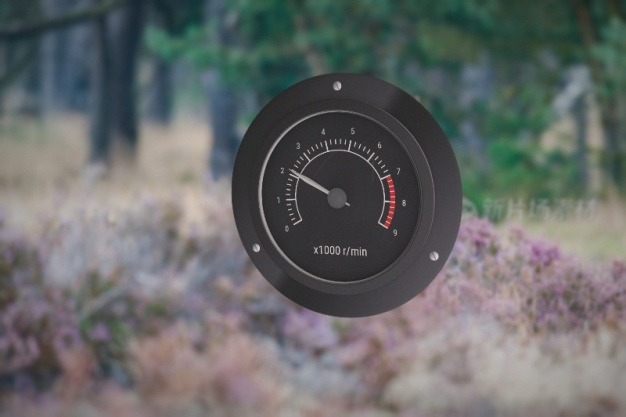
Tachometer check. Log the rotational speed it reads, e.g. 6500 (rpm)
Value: 2200 (rpm)
